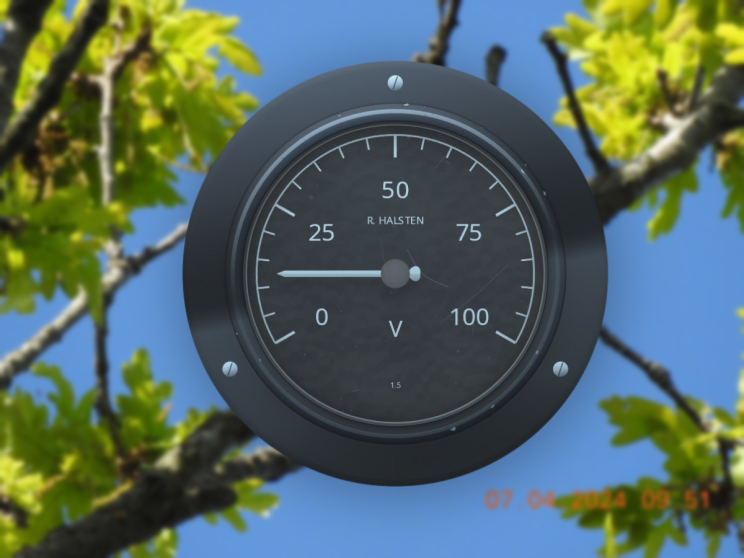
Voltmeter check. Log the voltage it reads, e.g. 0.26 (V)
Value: 12.5 (V)
